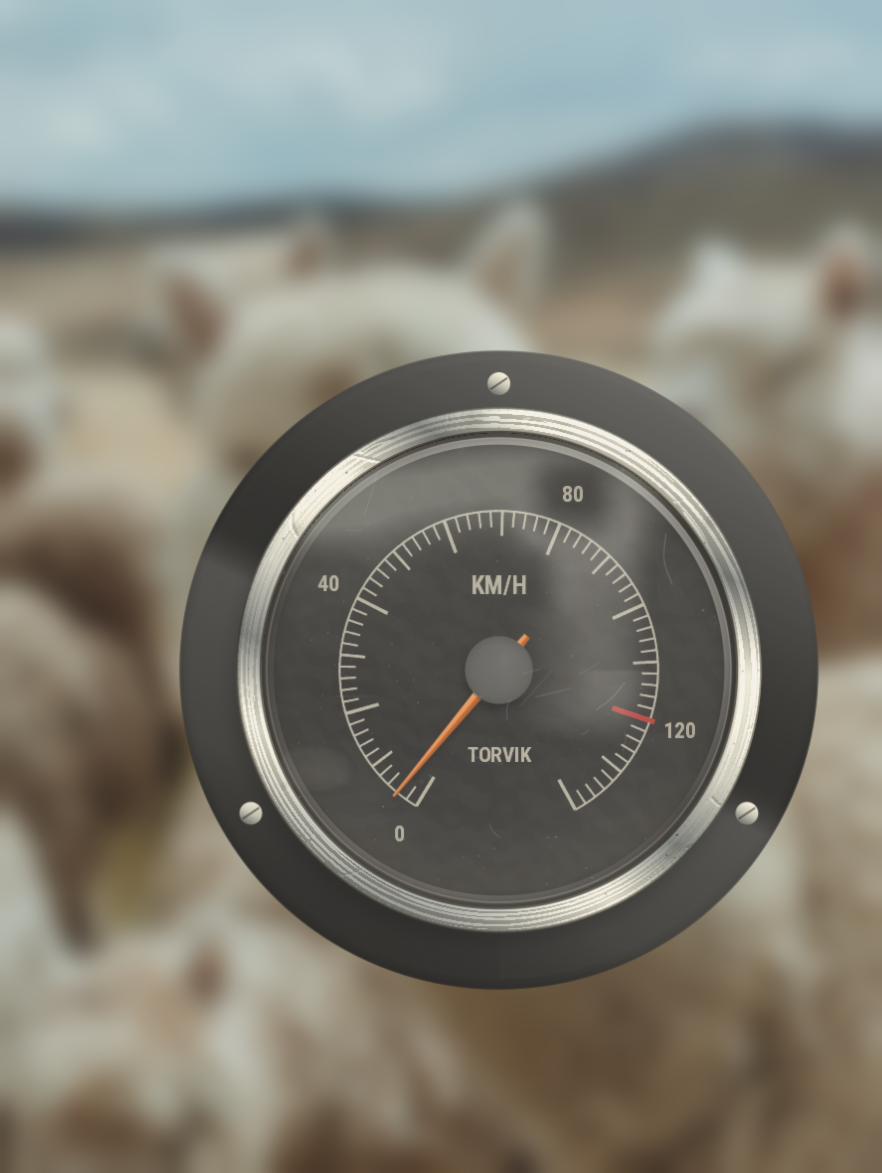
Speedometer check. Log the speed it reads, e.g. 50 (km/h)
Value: 4 (km/h)
